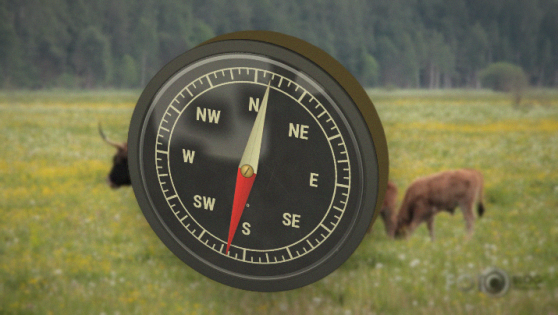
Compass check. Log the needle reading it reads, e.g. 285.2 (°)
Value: 190 (°)
